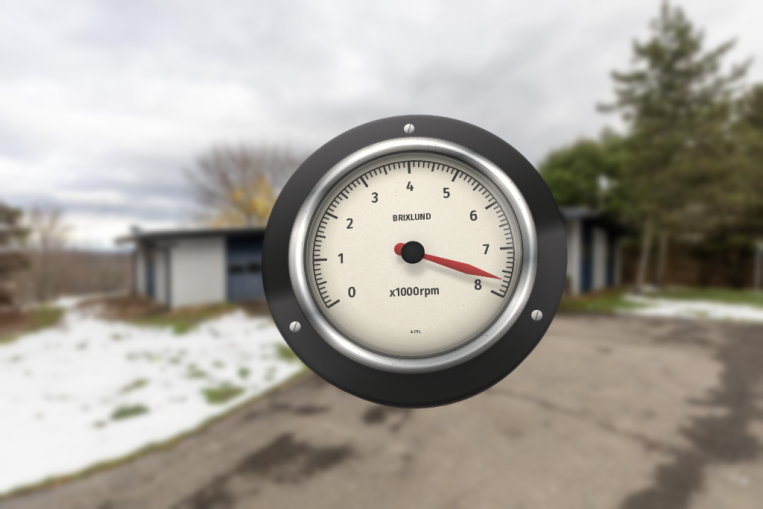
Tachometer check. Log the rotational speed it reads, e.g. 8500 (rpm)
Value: 7700 (rpm)
